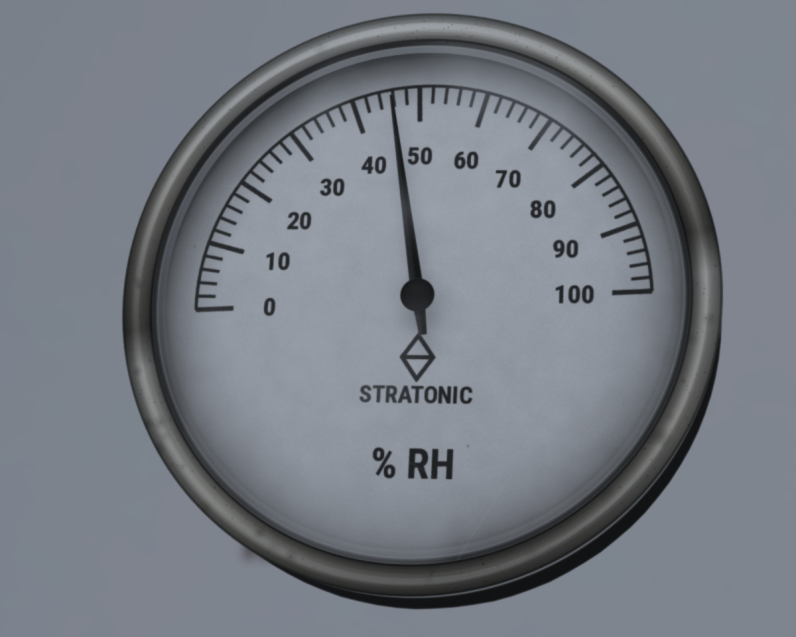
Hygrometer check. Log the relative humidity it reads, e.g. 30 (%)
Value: 46 (%)
